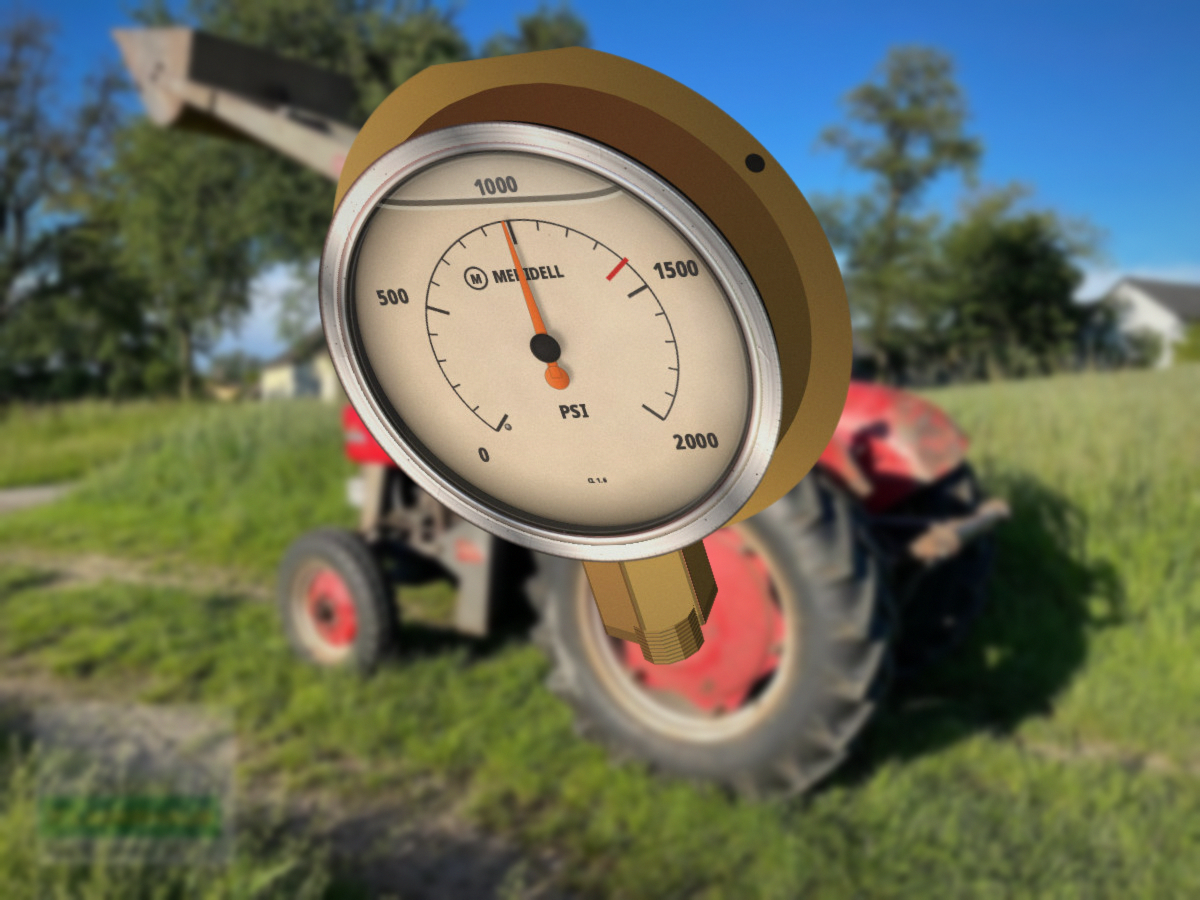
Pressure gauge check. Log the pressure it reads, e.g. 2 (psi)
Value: 1000 (psi)
